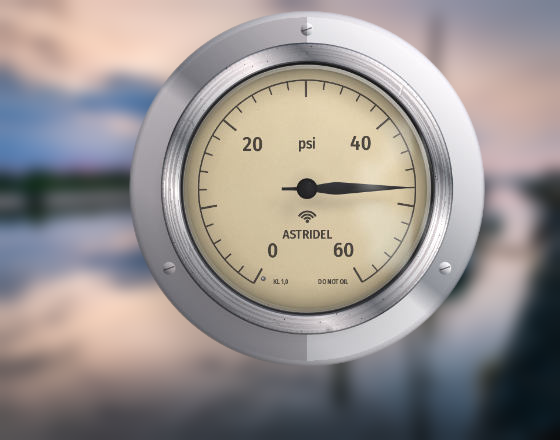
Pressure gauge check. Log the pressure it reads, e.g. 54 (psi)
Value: 48 (psi)
